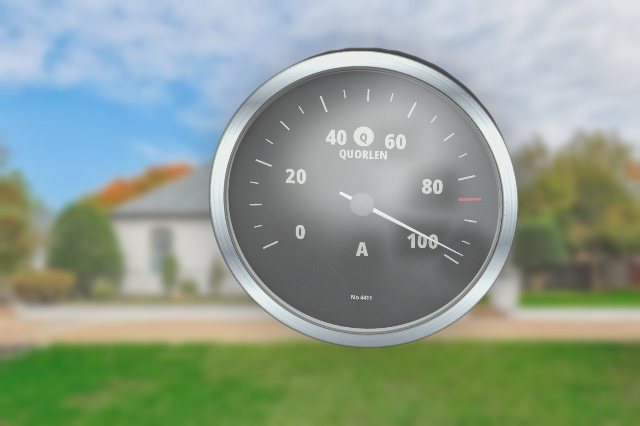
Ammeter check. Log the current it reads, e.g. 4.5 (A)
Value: 97.5 (A)
